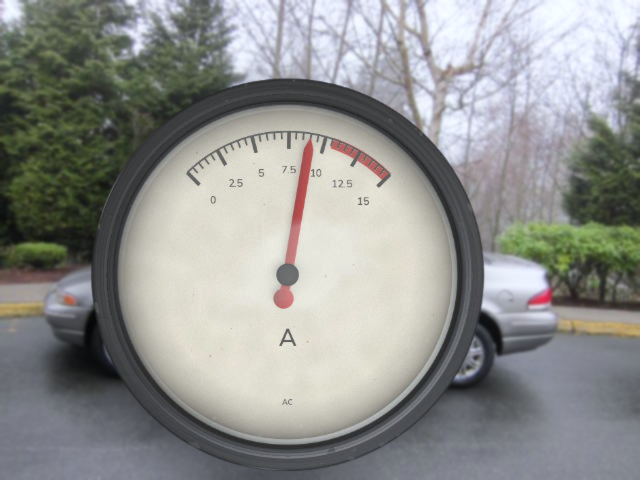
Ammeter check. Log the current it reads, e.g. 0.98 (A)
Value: 9 (A)
